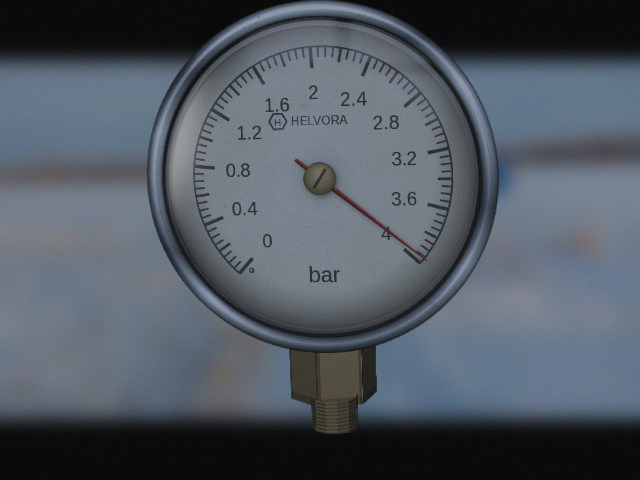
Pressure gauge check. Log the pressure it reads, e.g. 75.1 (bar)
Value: 3.95 (bar)
